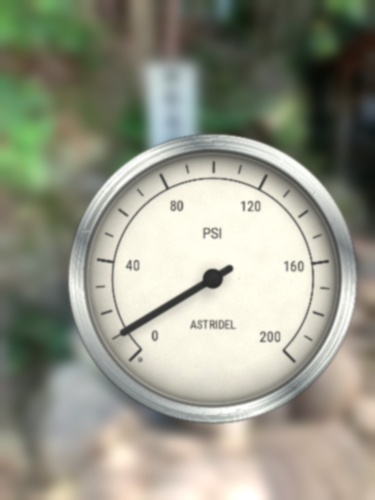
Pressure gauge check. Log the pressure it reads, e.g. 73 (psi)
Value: 10 (psi)
